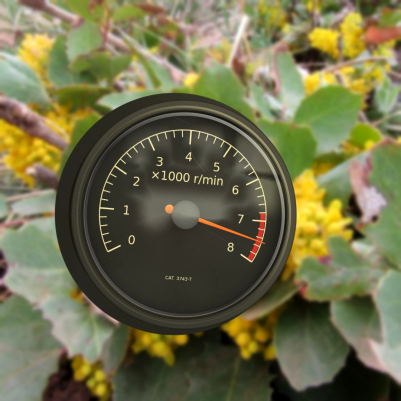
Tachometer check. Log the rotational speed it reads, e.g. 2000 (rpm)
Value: 7500 (rpm)
